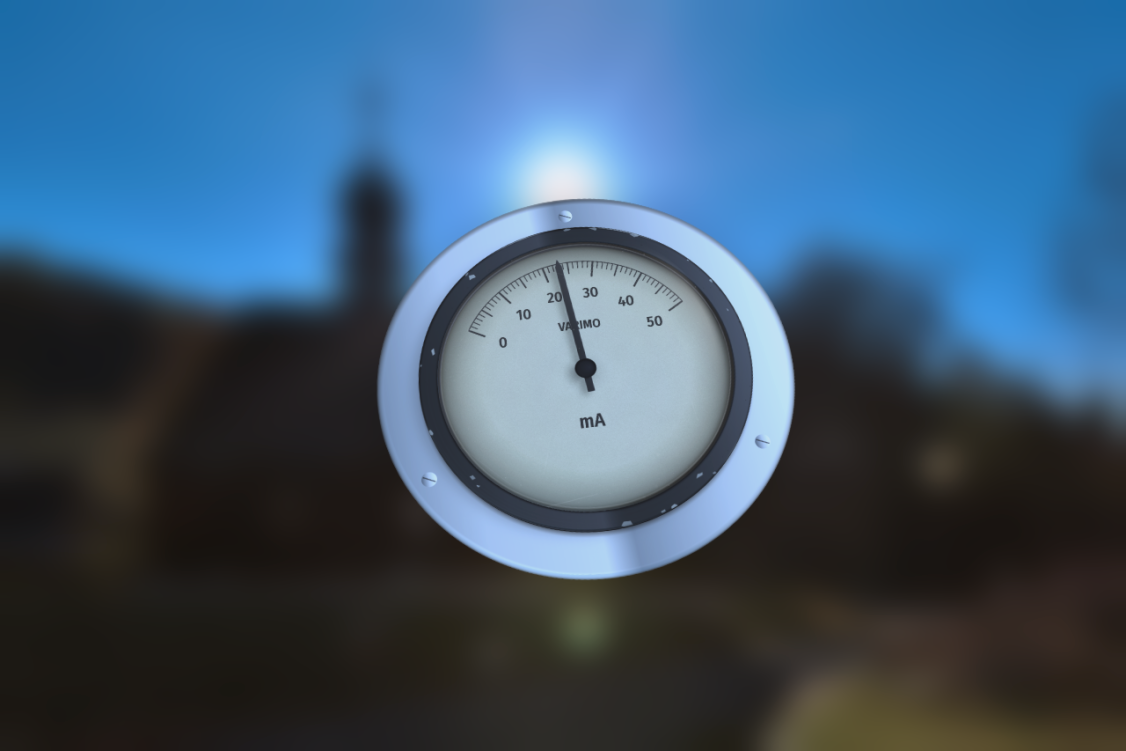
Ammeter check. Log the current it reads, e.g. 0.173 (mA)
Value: 23 (mA)
